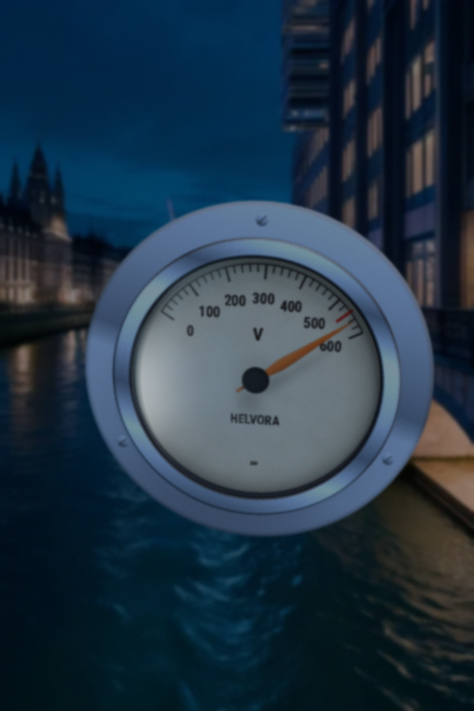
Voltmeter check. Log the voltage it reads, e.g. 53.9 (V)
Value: 560 (V)
